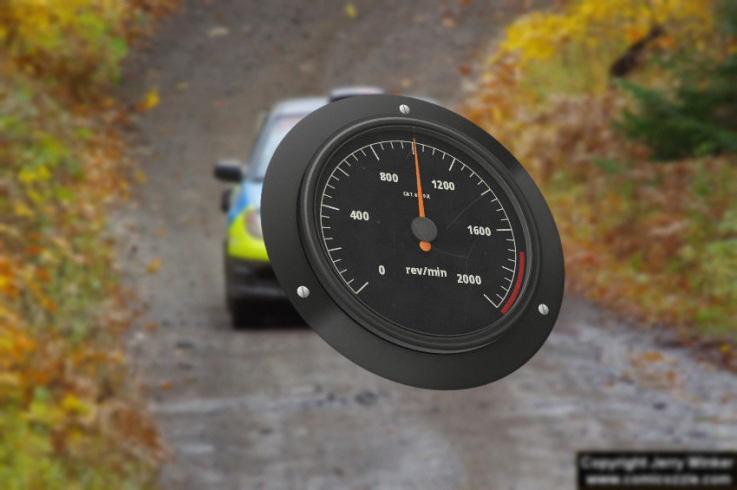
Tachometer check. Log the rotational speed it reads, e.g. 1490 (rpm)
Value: 1000 (rpm)
